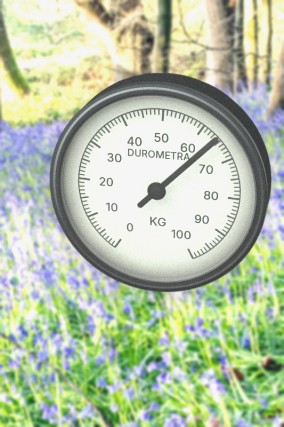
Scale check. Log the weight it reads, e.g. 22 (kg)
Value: 64 (kg)
